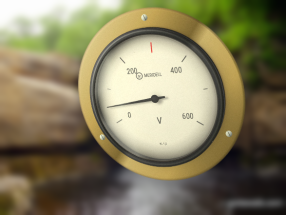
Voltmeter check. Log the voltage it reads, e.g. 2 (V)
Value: 50 (V)
